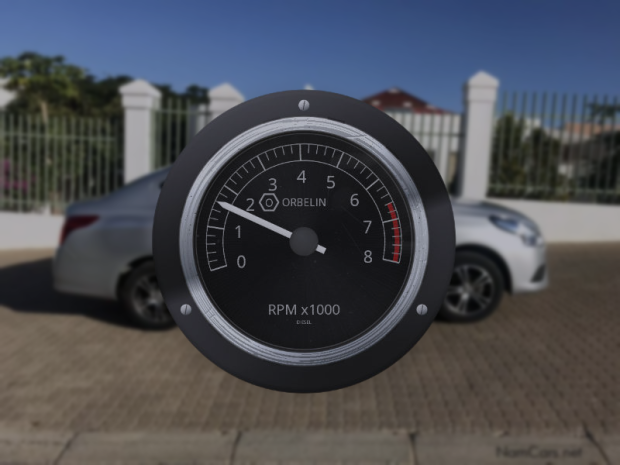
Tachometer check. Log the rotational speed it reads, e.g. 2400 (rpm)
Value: 1600 (rpm)
